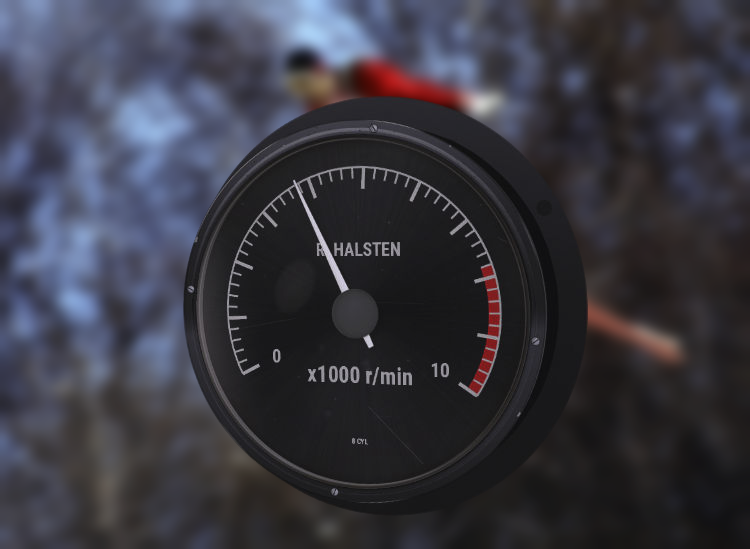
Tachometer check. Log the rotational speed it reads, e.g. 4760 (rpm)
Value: 3800 (rpm)
